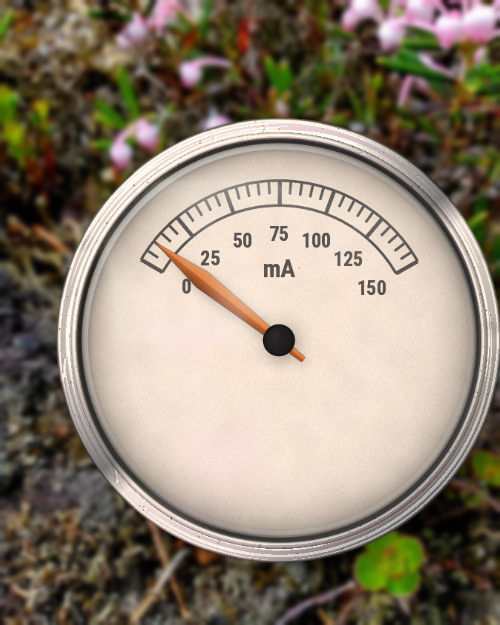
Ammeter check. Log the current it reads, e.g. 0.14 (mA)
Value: 10 (mA)
